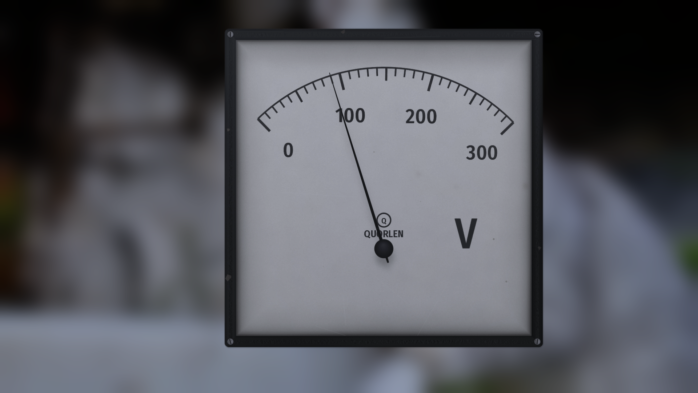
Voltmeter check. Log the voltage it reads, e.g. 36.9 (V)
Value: 90 (V)
